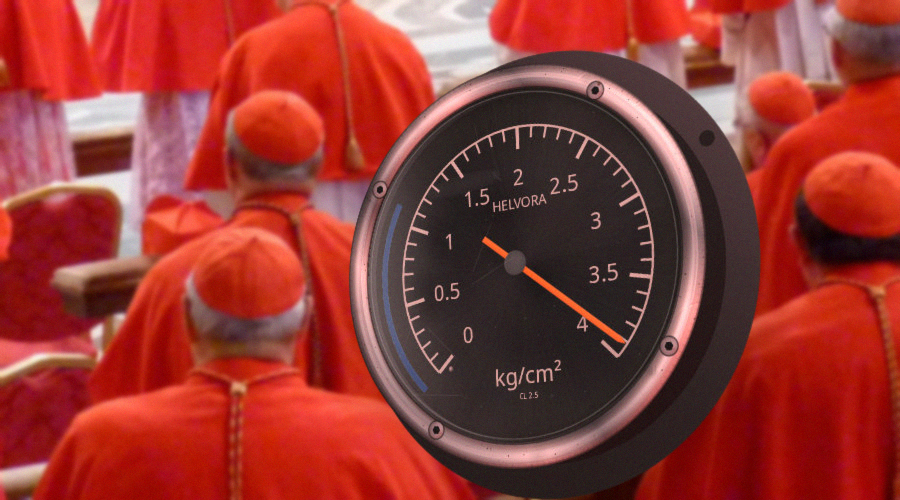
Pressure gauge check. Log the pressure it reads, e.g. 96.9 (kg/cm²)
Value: 3.9 (kg/cm²)
